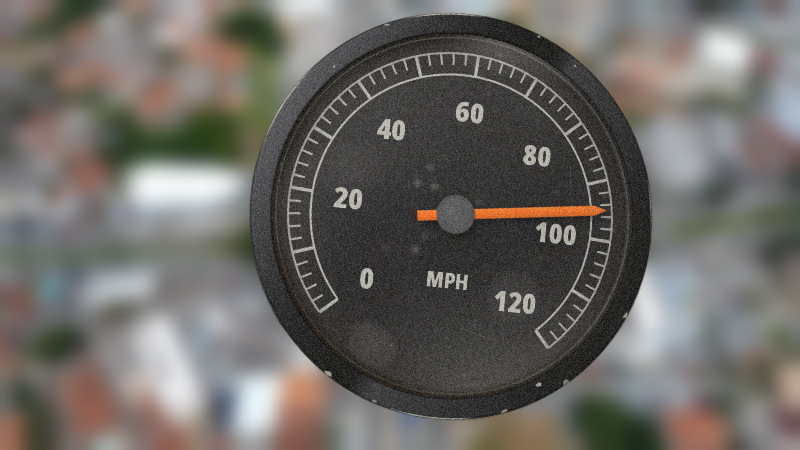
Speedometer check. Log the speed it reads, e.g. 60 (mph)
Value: 95 (mph)
